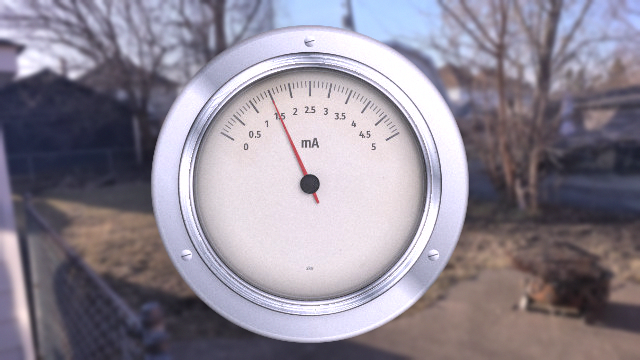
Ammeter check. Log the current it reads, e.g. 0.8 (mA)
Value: 1.5 (mA)
